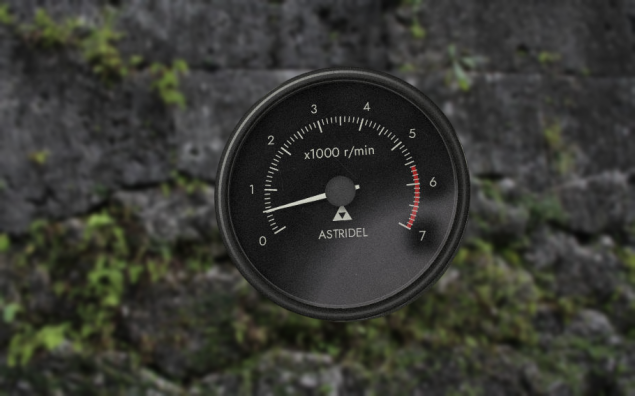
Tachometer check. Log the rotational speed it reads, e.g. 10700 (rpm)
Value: 500 (rpm)
